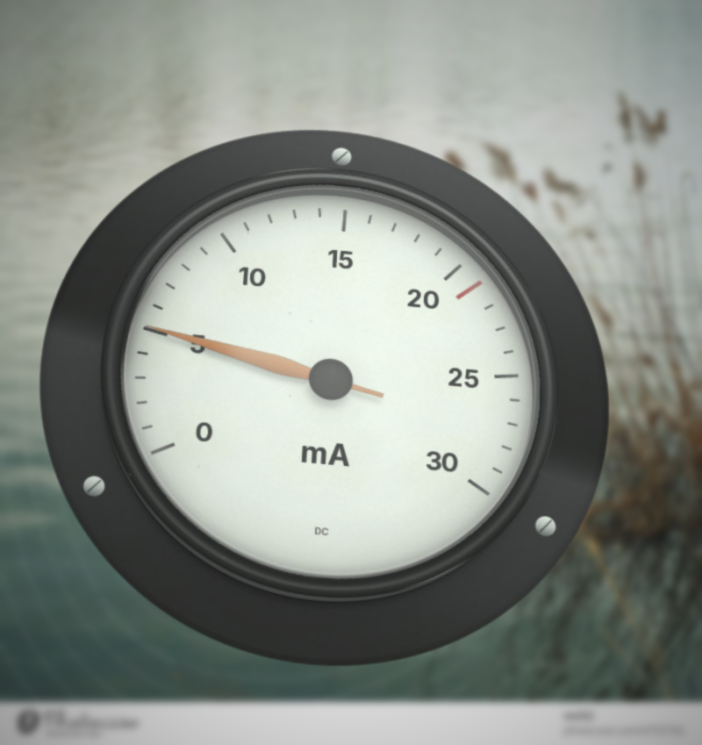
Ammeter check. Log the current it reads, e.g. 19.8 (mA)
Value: 5 (mA)
